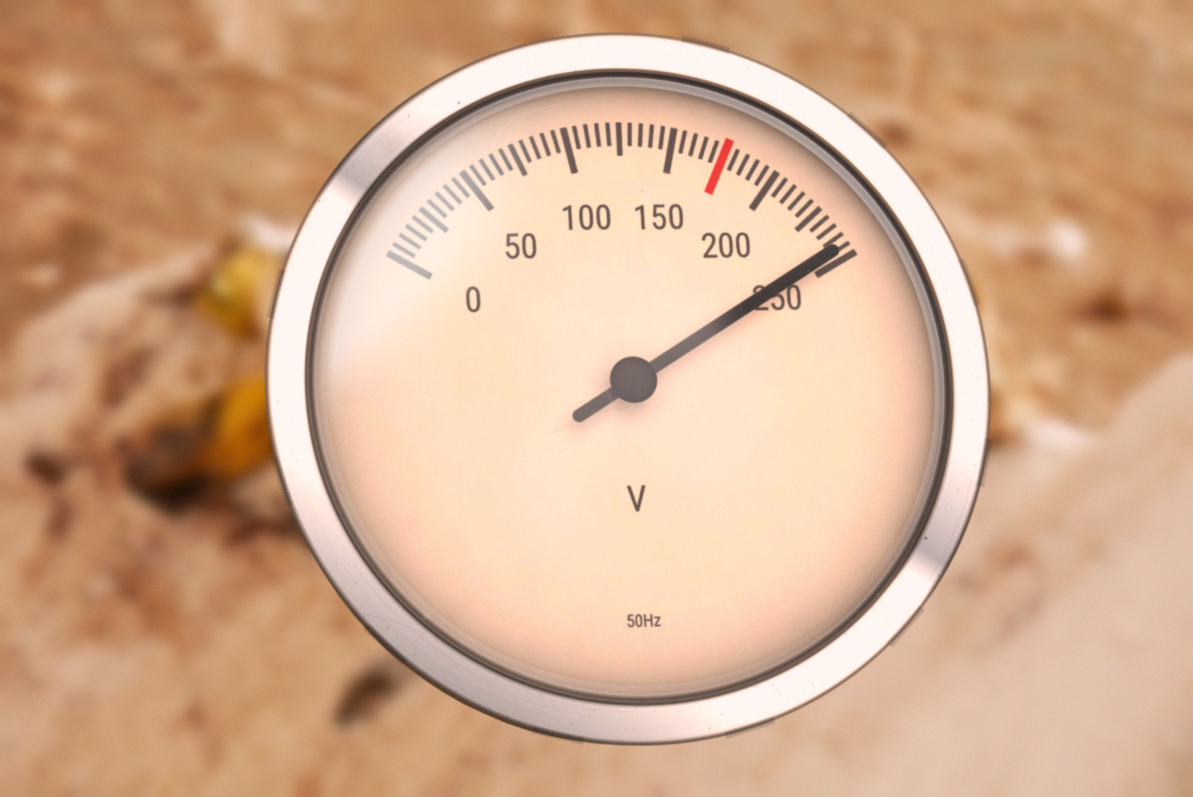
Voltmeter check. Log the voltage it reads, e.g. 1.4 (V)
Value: 245 (V)
